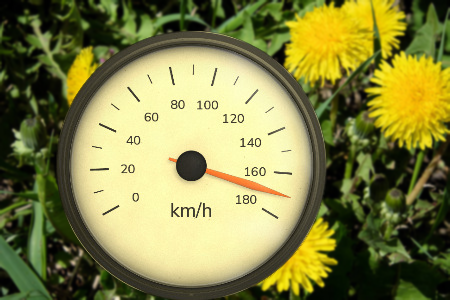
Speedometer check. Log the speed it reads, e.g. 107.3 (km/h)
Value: 170 (km/h)
